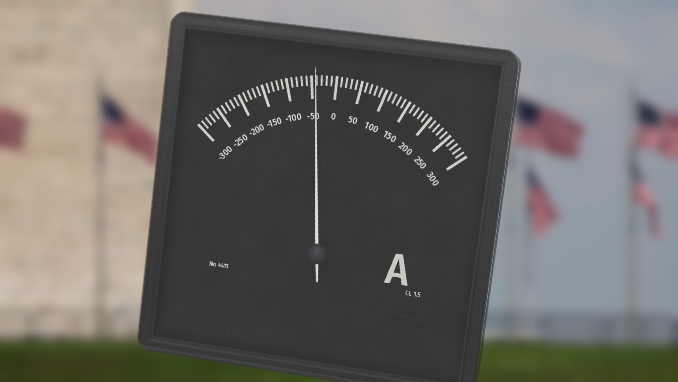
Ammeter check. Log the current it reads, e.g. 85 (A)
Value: -40 (A)
